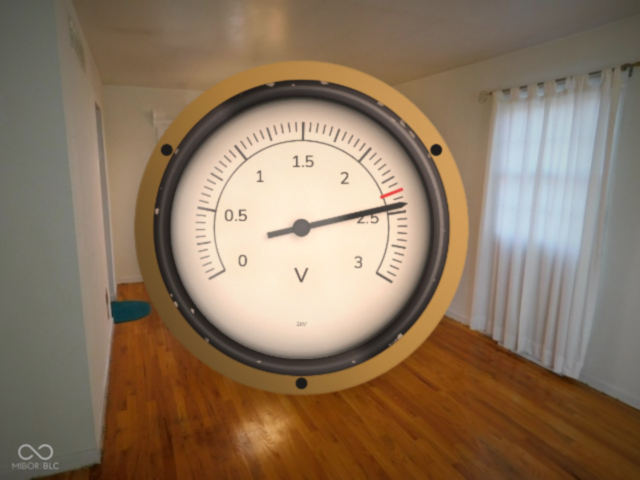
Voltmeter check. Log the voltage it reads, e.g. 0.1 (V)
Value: 2.45 (V)
